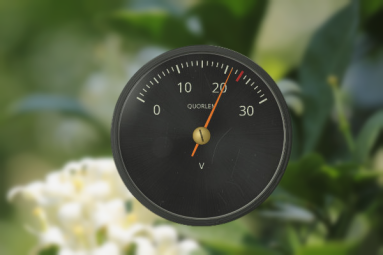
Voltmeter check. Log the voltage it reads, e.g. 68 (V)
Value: 21 (V)
